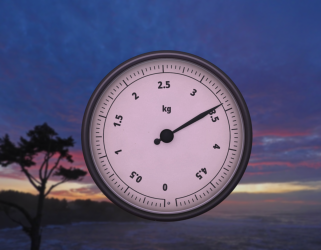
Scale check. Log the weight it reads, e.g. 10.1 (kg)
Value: 3.4 (kg)
